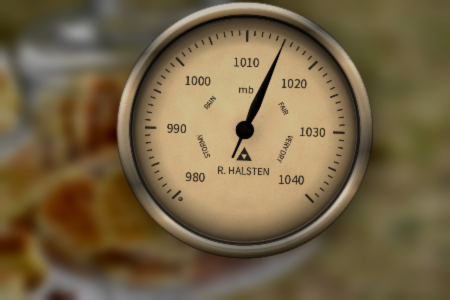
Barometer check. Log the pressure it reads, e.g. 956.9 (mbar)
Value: 1015 (mbar)
